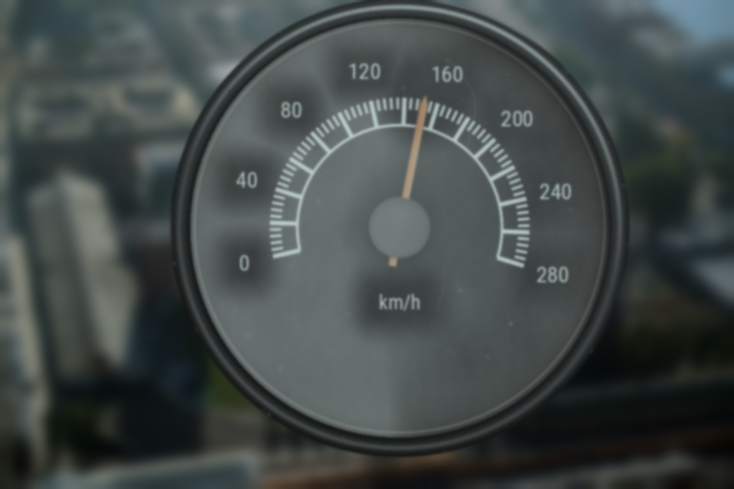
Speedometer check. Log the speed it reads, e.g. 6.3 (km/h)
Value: 152 (km/h)
